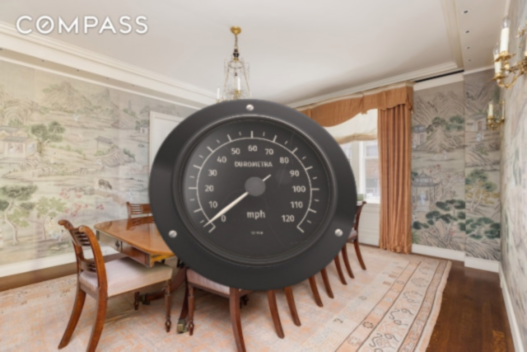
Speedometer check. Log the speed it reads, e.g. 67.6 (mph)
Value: 2.5 (mph)
